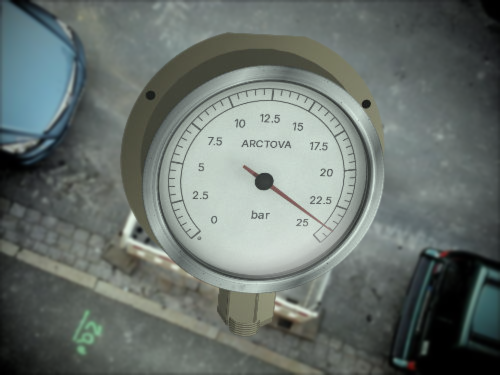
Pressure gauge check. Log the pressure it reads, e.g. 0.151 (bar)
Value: 24 (bar)
